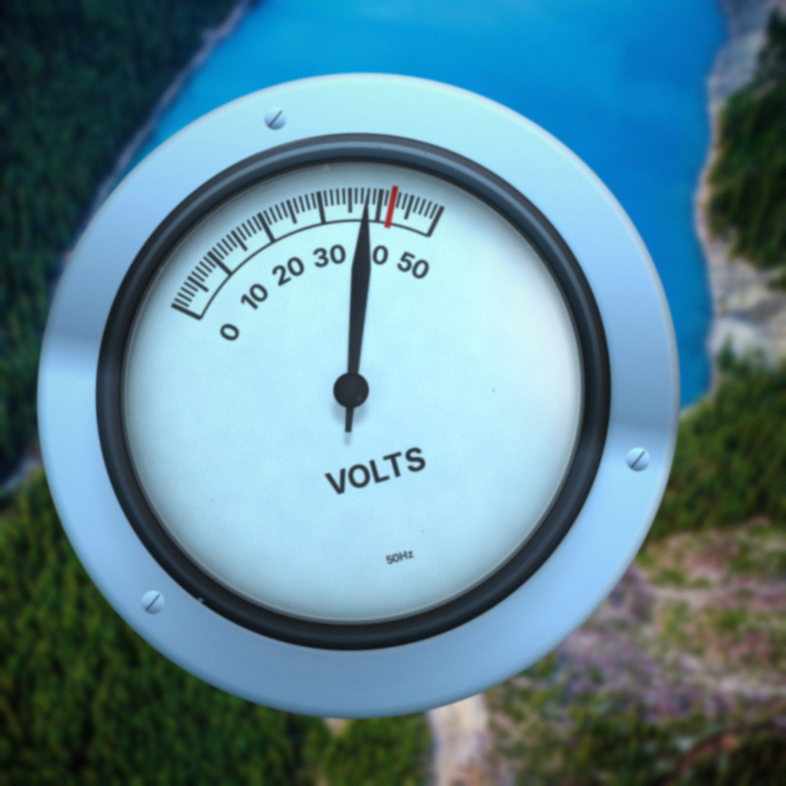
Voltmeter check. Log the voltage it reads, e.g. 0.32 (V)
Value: 38 (V)
